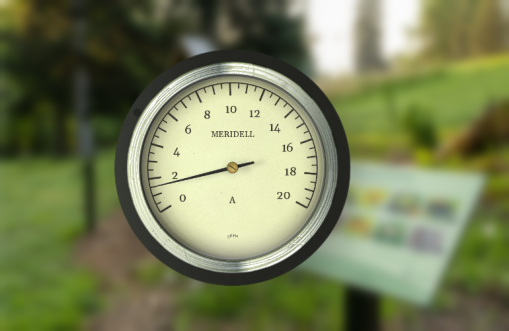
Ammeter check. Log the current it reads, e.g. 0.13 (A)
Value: 1.5 (A)
